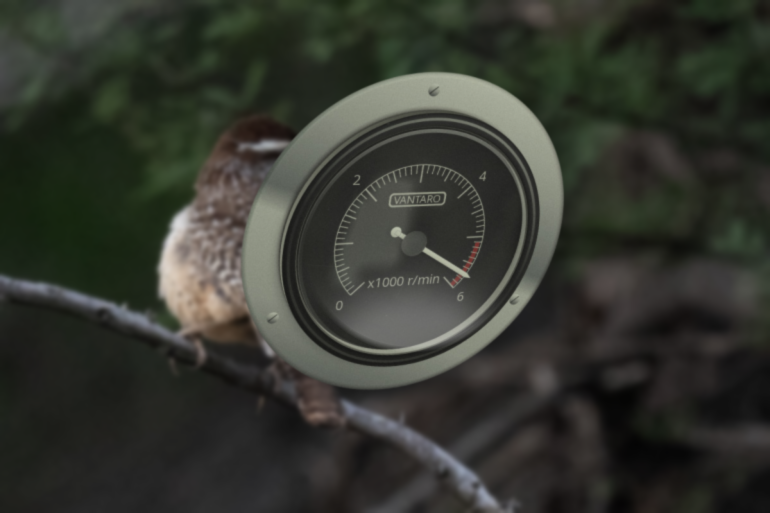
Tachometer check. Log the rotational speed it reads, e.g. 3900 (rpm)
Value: 5700 (rpm)
